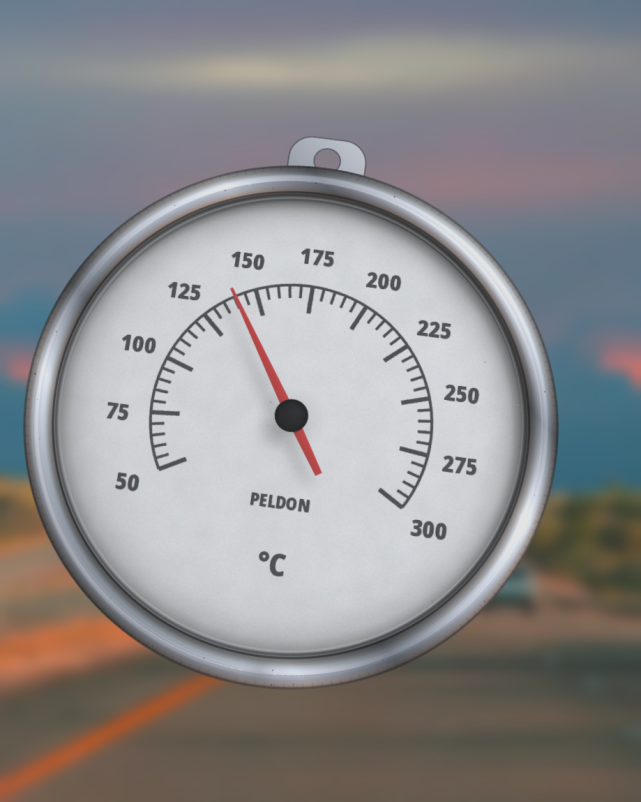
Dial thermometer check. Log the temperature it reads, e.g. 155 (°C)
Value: 140 (°C)
